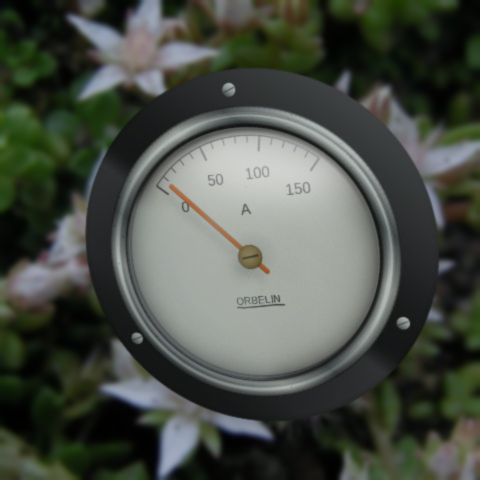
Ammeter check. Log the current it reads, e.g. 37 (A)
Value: 10 (A)
